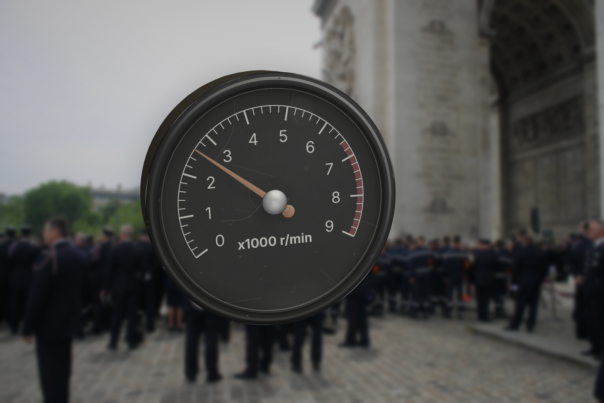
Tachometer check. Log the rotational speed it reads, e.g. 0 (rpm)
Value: 2600 (rpm)
